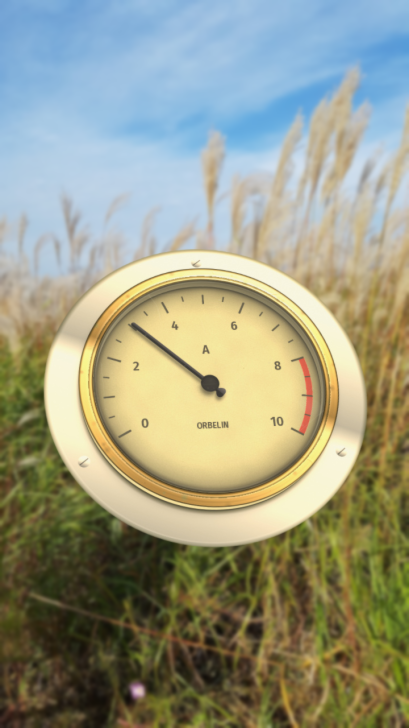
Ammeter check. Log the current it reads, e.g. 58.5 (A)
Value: 3 (A)
